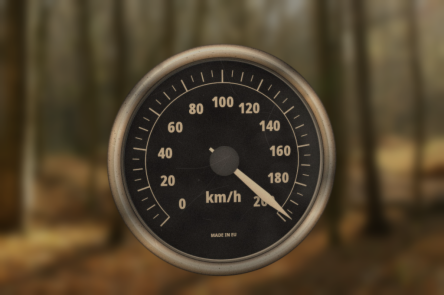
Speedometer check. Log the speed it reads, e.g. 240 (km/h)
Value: 197.5 (km/h)
